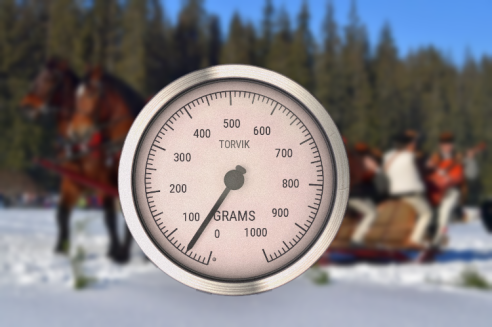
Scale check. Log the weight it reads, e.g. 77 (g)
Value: 50 (g)
